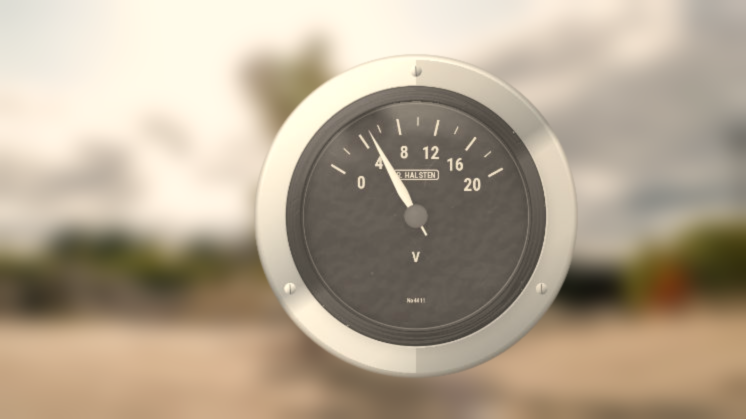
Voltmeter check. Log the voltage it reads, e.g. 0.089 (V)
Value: 5 (V)
